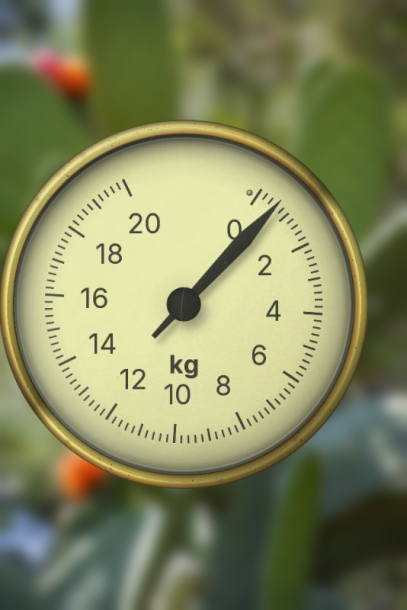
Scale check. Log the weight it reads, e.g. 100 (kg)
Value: 0.6 (kg)
